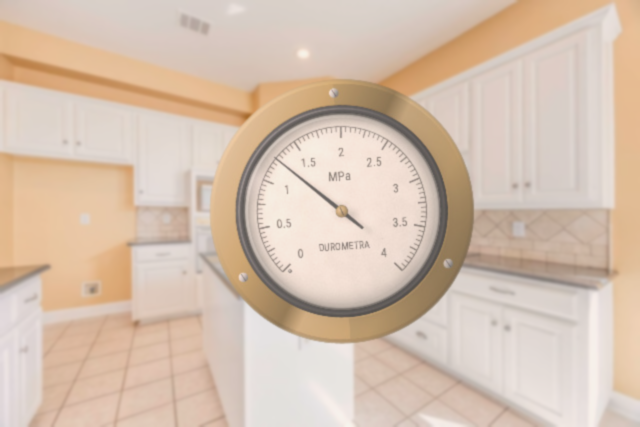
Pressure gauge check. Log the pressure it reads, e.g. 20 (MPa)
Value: 1.25 (MPa)
